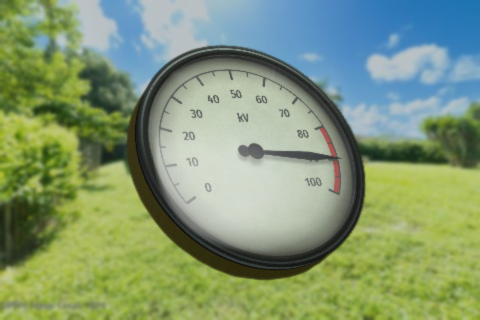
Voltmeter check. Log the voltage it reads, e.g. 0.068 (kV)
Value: 90 (kV)
